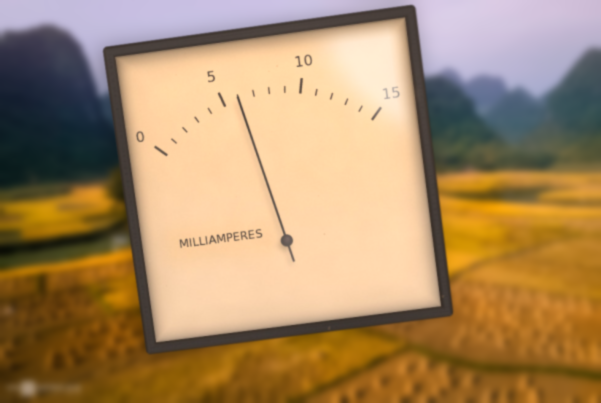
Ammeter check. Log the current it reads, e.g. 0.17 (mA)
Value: 6 (mA)
